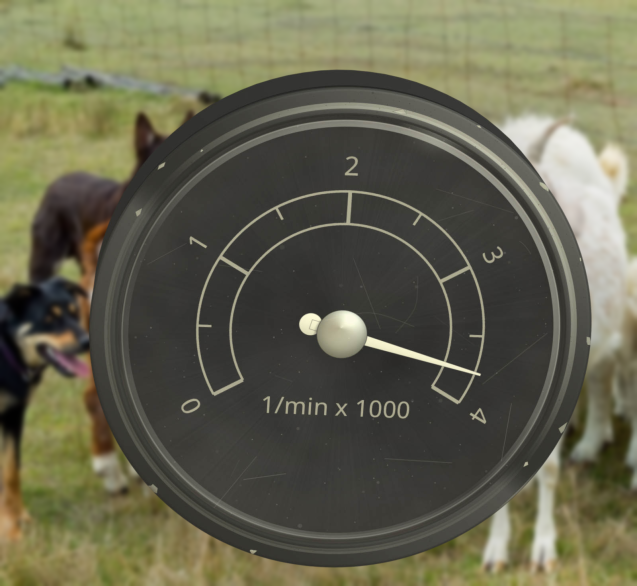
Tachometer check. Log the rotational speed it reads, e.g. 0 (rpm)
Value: 3750 (rpm)
